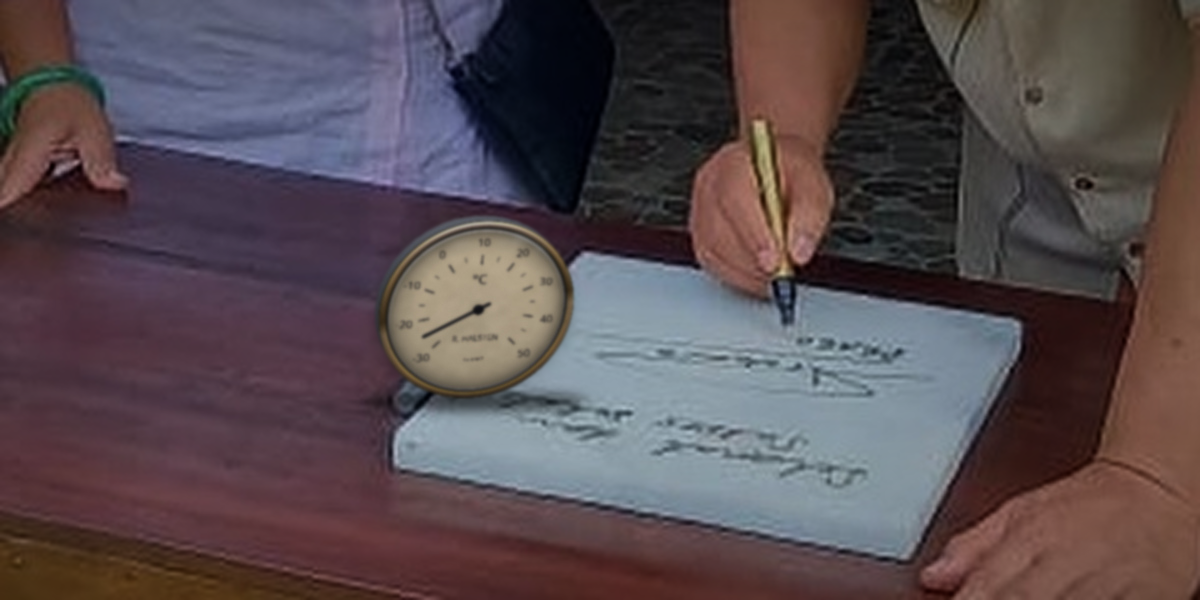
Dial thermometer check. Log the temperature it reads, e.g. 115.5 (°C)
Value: -25 (°C)
